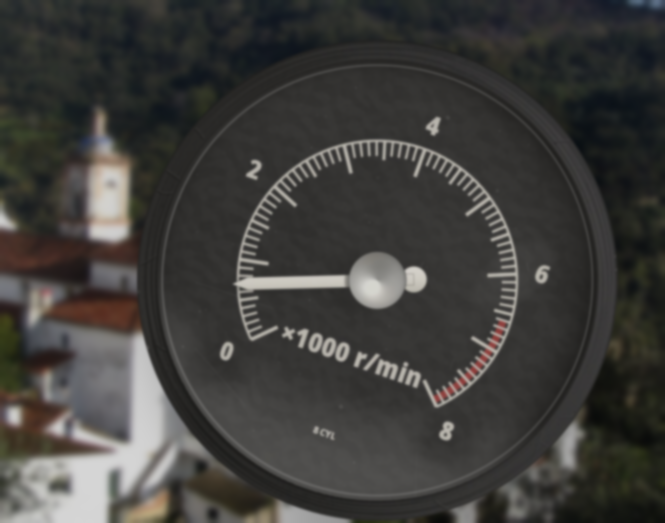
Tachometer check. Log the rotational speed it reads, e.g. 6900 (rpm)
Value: 700 (rpm)
